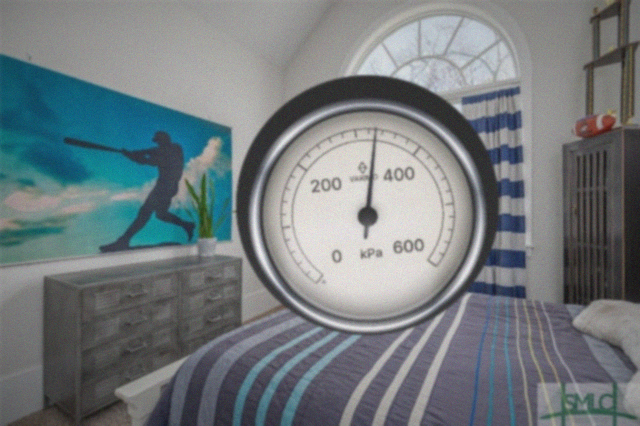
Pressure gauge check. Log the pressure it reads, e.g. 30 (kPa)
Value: 330 (kPa)
